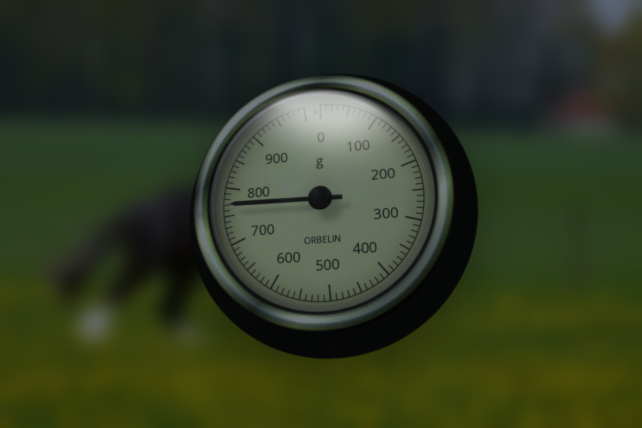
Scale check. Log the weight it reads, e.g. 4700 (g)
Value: 770 (g)
